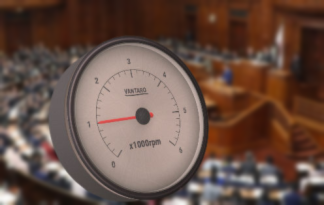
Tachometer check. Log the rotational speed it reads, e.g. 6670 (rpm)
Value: 1000 (rpm)
